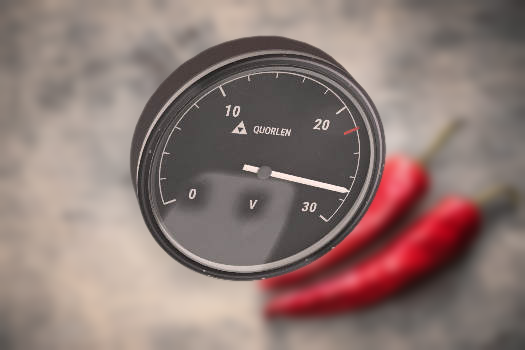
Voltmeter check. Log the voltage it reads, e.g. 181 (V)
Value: 27 (V)
